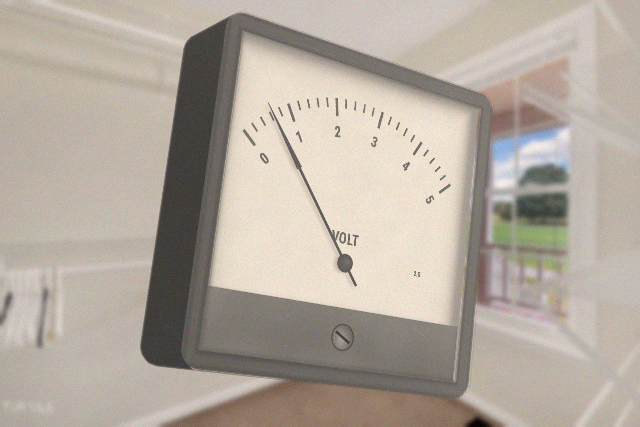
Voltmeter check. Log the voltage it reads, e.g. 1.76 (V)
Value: 0.6 (V)
